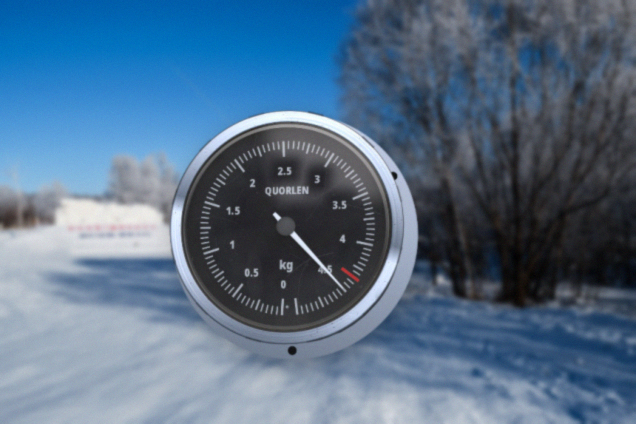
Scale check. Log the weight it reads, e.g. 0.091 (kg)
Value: 4.5 (kg)
